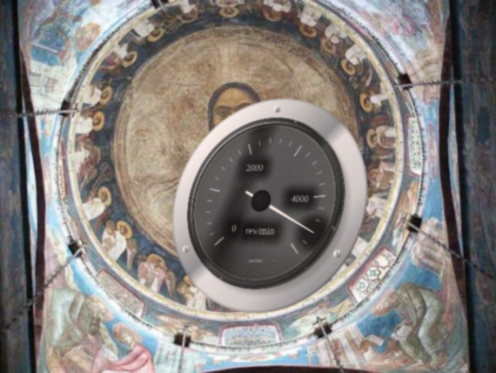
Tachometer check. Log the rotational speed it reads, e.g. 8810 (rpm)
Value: 4600 (rpm)
